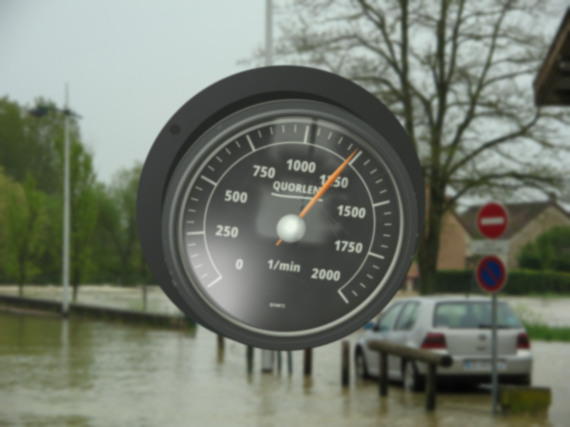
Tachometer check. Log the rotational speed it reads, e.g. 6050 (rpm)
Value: 1225 (rpm)
